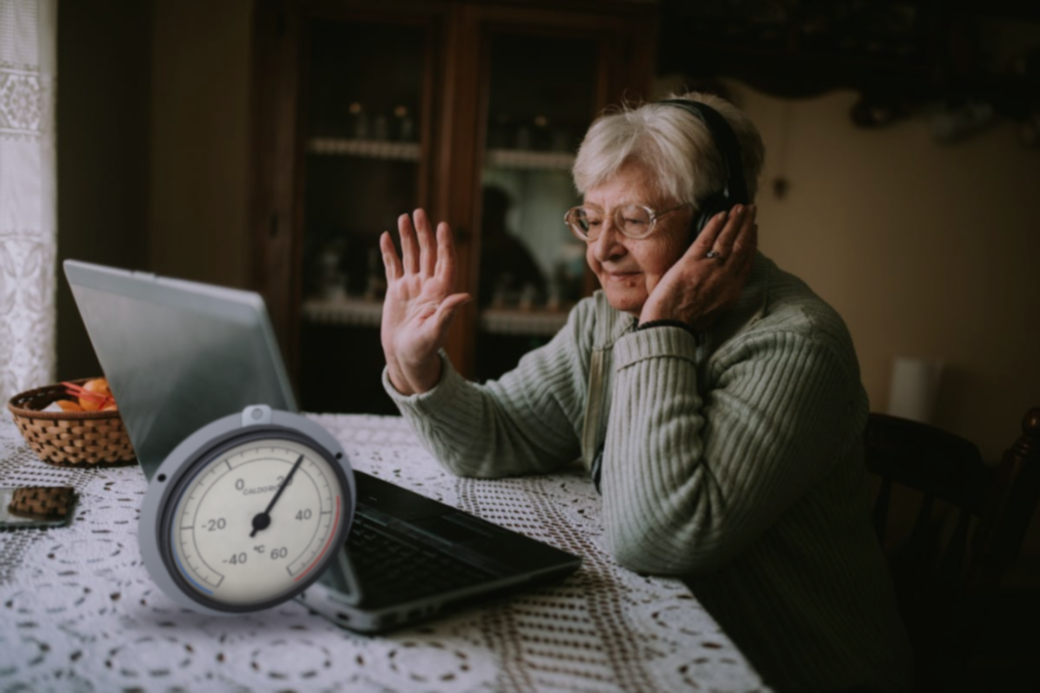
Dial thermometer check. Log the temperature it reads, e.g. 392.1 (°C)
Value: 20 (°C)
